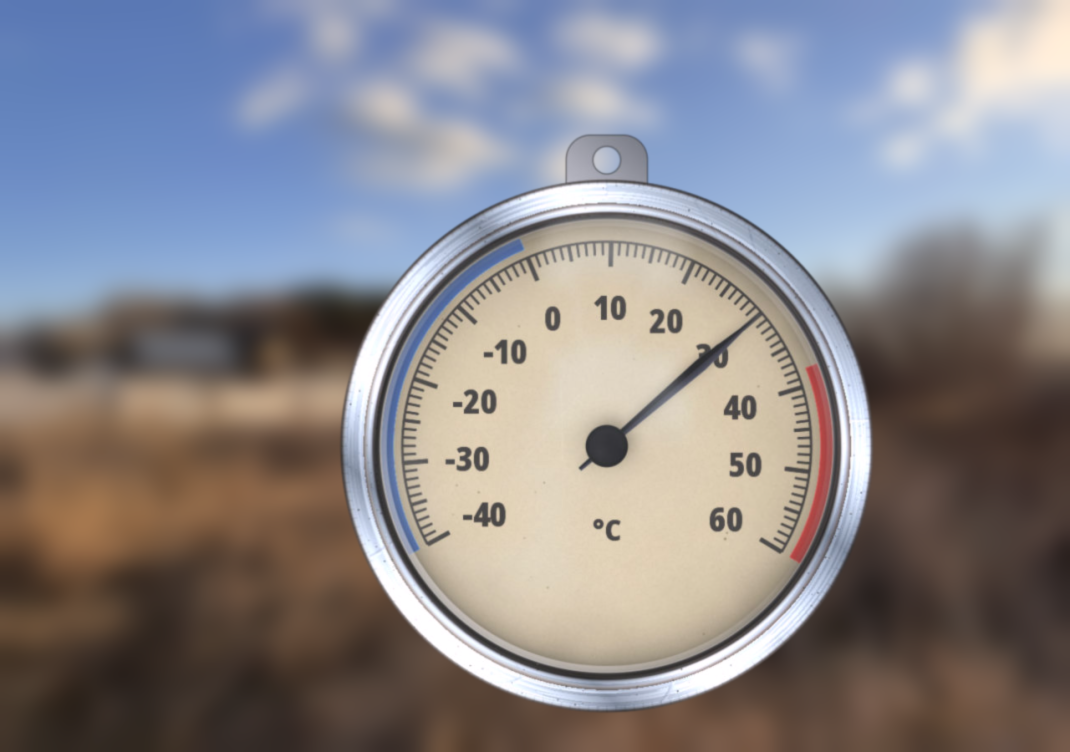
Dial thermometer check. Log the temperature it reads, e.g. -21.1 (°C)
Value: 30 (°C)
